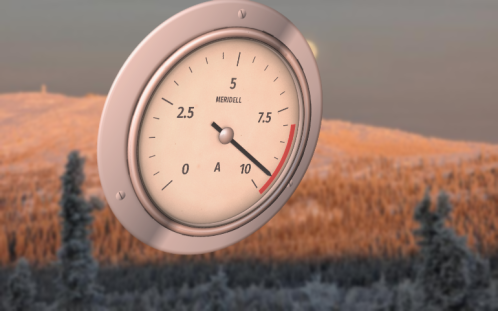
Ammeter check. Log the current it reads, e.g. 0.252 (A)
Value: 9.5 (A)
